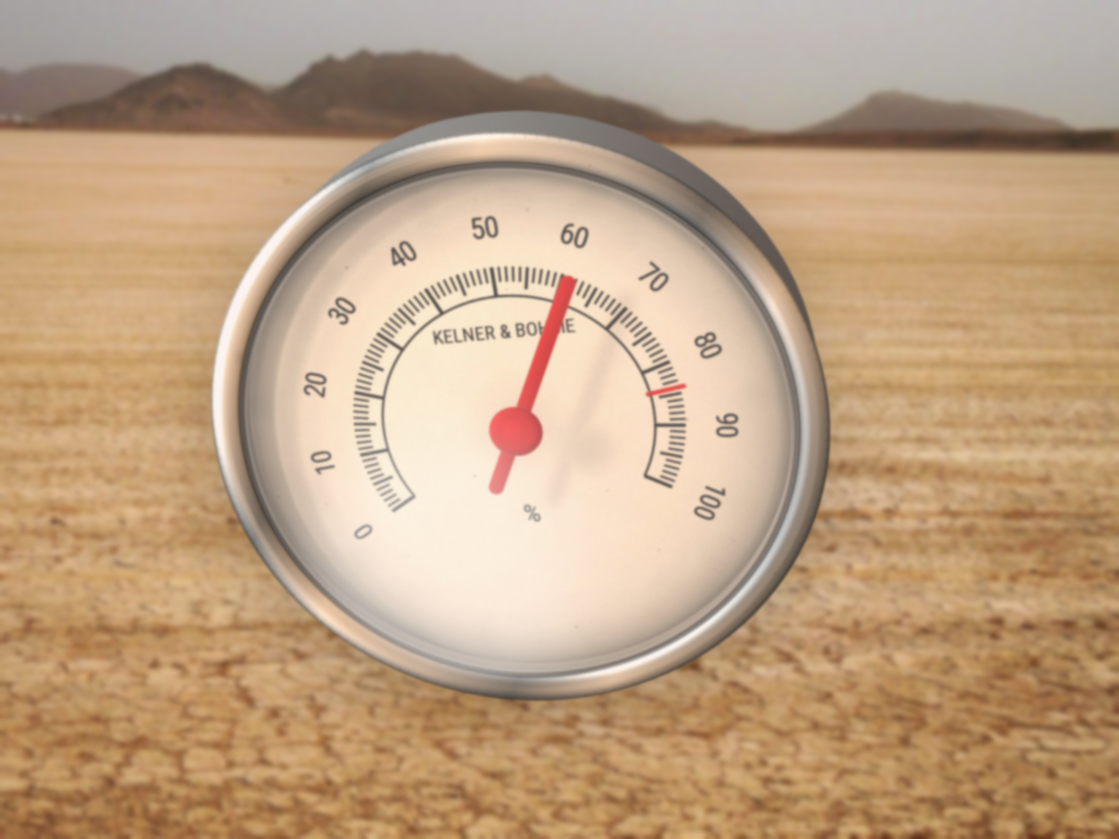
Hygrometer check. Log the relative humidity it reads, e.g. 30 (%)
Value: 61 (%)
